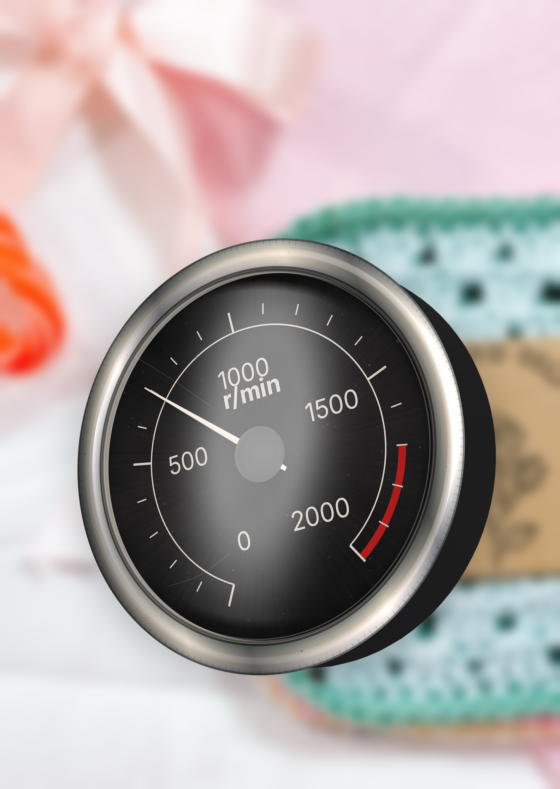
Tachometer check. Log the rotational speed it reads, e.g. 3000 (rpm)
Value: 700 (rpm)
